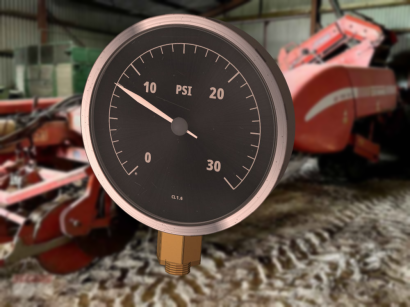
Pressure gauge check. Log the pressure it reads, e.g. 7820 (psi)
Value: 8 (psi)
